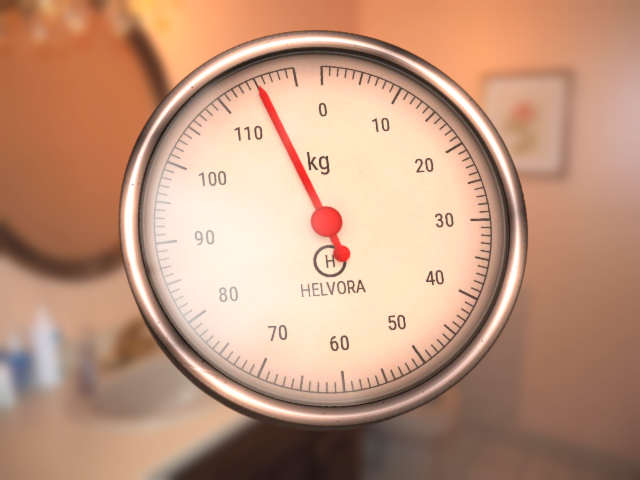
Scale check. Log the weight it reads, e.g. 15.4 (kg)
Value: 115 (kg)
